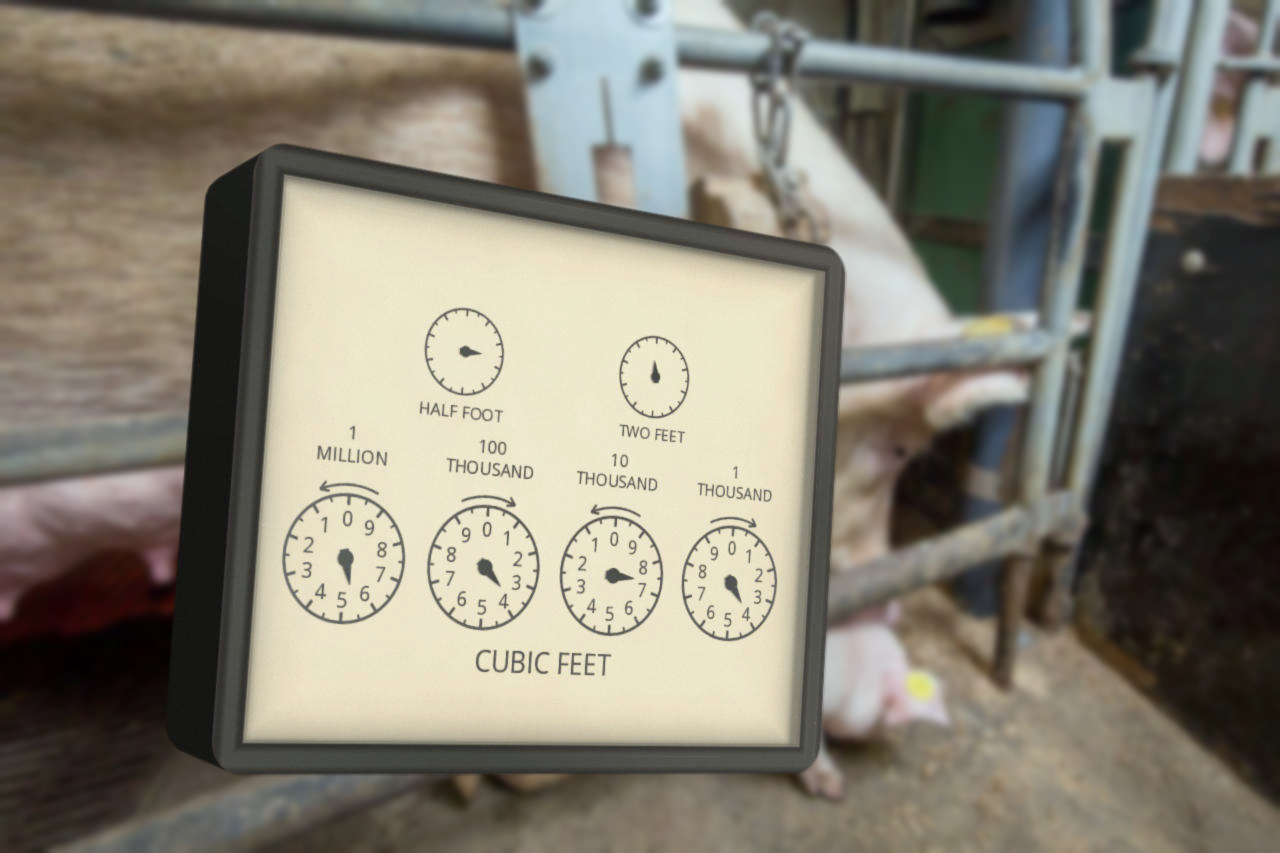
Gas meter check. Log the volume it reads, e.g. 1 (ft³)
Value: 537400 (ft³)
